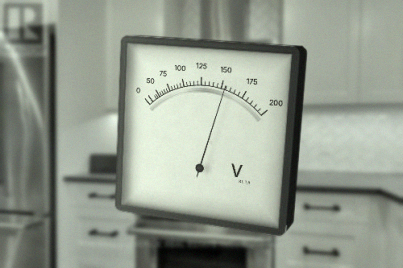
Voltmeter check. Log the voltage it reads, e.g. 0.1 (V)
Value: 155 (V)
